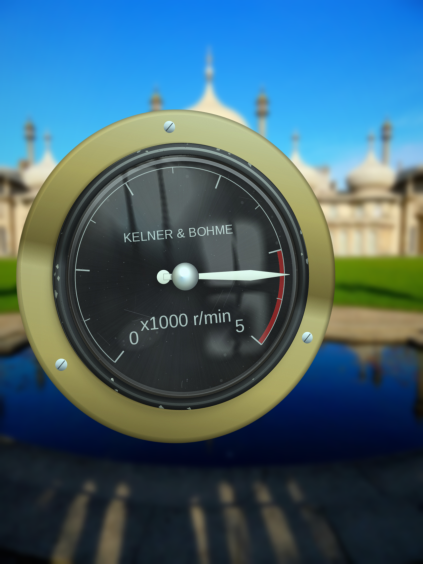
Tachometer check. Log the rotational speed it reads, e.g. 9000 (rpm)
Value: 4250 (rpm)
